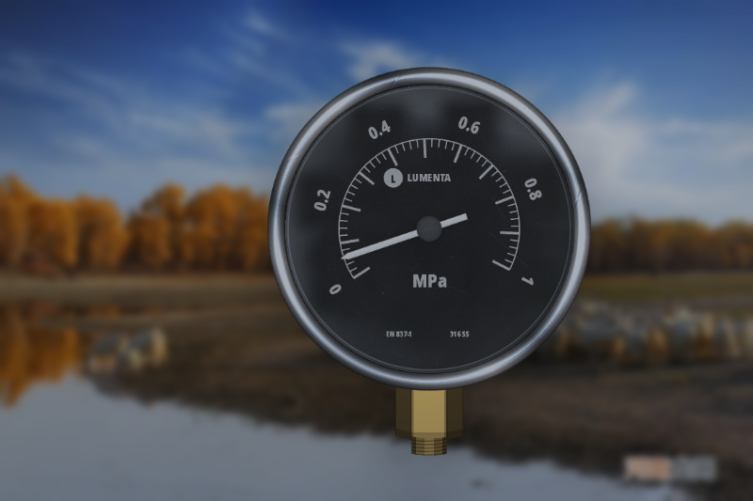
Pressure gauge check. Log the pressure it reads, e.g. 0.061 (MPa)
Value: 0.06 (MPa)
